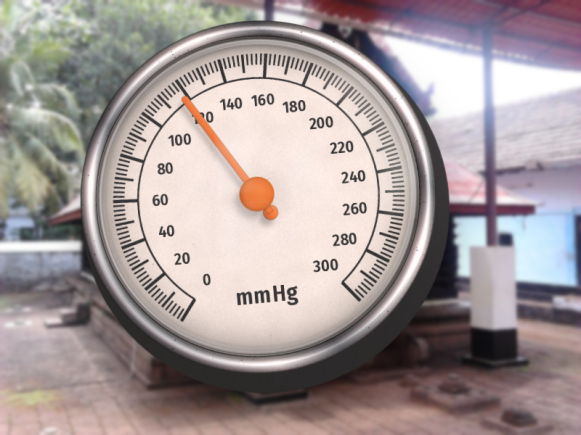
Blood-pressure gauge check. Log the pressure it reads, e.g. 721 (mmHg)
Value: 118 (mmHg)
